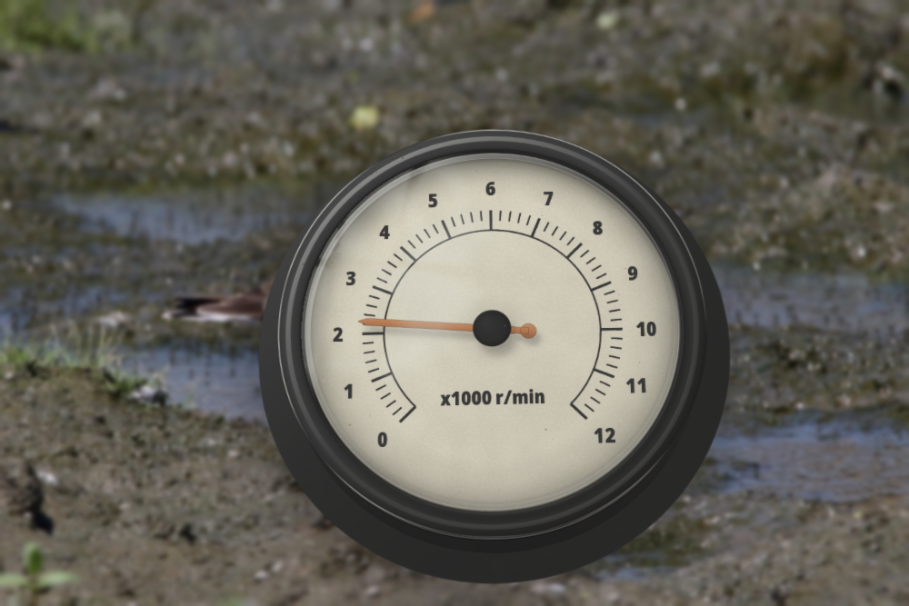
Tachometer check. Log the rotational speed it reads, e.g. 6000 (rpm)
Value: 2200 (rpm)
